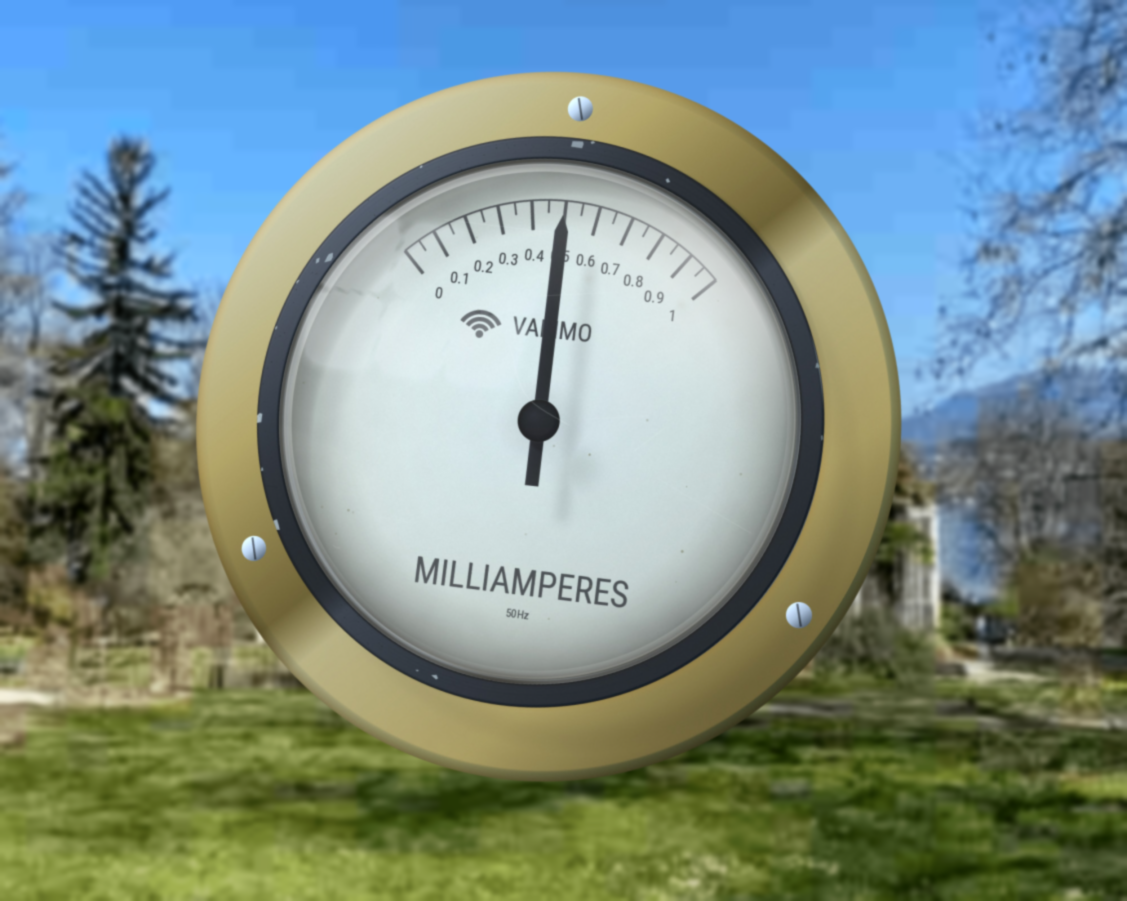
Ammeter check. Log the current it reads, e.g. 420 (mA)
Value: 0.5 (mA)
